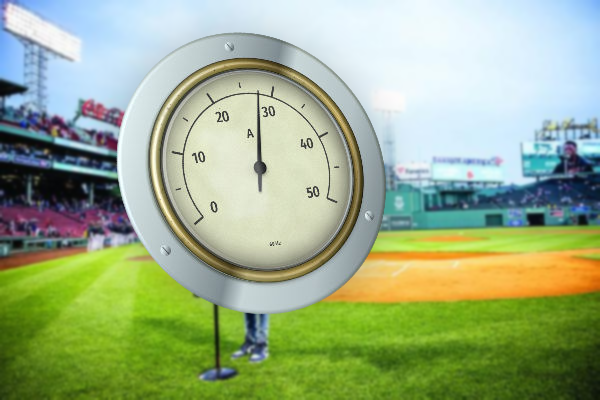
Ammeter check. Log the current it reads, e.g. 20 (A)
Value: 27.5 (A)
